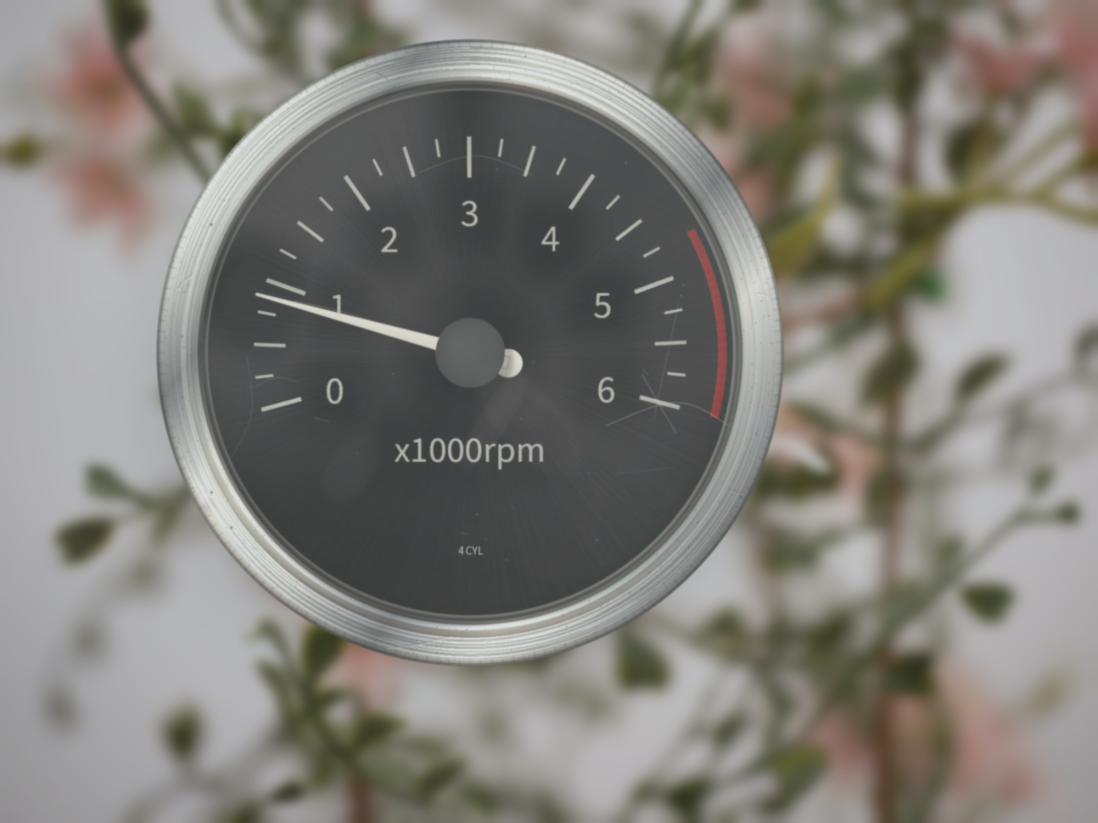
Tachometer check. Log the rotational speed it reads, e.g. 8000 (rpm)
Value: 875 (rpm)
